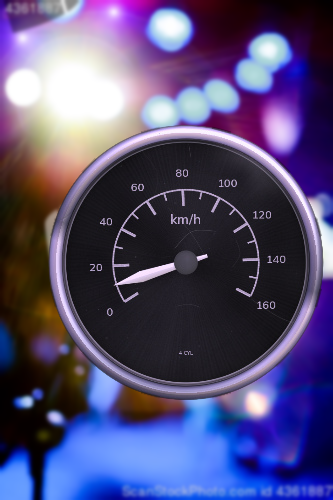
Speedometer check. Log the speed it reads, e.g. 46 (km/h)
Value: 10 (km/h)
